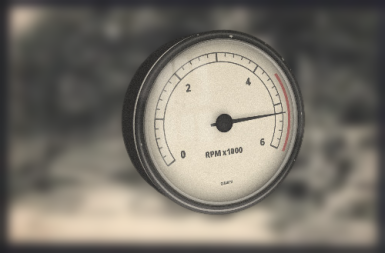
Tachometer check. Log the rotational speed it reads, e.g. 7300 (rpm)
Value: 5200 (rpm)
